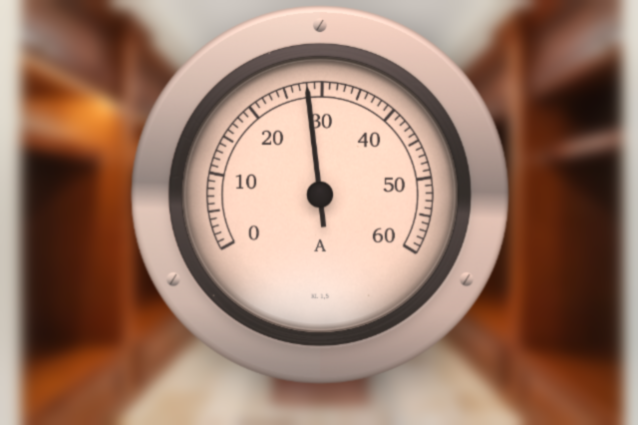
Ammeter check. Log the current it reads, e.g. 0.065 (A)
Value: 28 (A)
